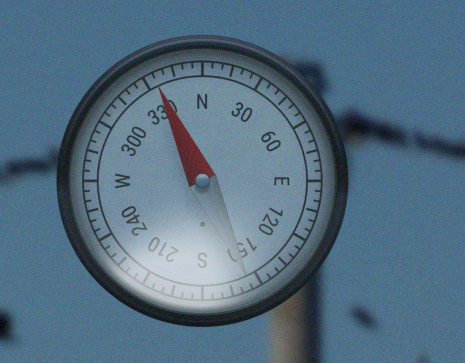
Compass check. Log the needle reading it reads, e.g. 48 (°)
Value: 335 (°)
